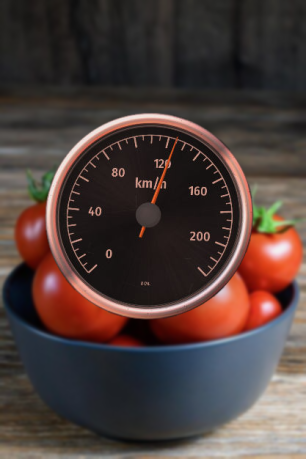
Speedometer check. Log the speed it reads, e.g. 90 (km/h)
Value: 125 (km/h)
